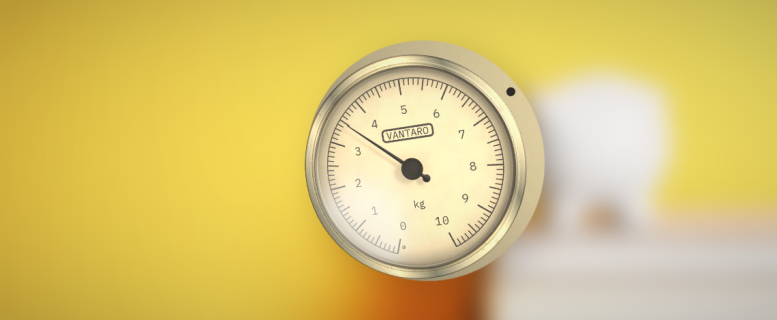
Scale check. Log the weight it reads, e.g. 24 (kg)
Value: 3.5 (kg)
